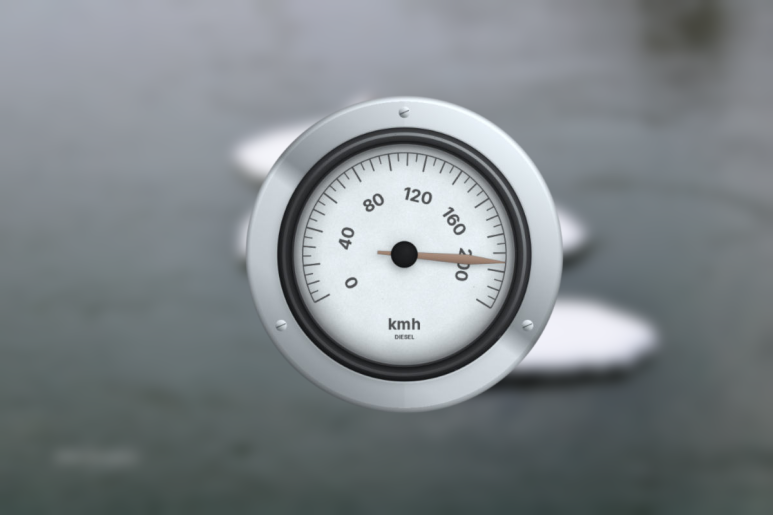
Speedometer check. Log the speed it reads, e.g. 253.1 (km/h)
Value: 195 (km/h)
